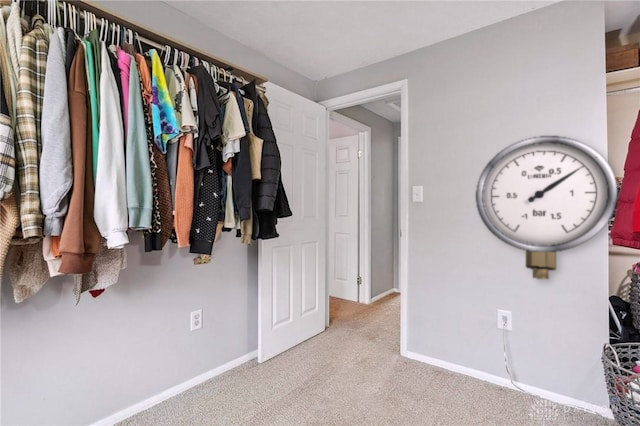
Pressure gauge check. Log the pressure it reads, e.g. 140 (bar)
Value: 0.7 (bar)
